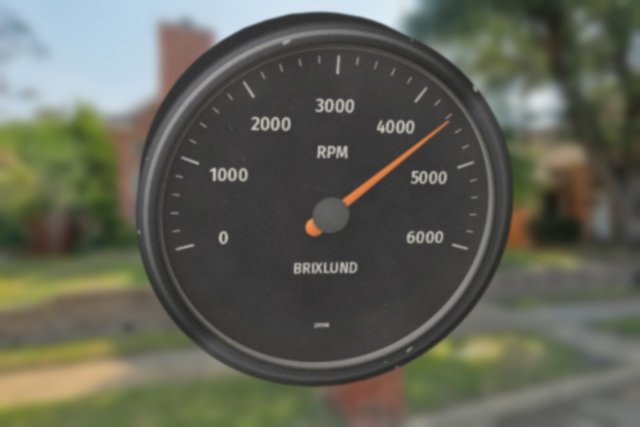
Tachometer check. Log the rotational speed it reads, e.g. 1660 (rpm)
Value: 4400 (rpm)
